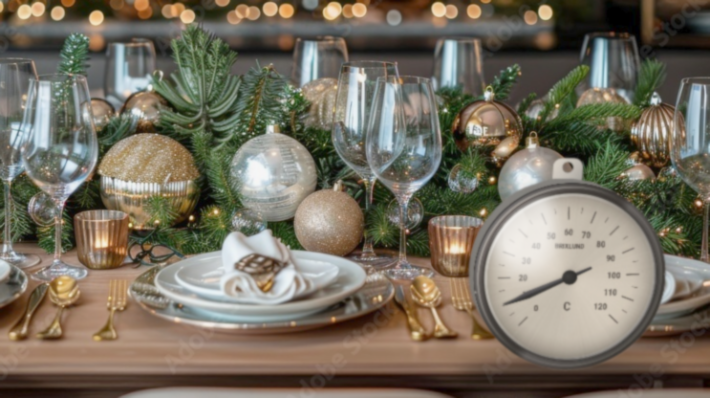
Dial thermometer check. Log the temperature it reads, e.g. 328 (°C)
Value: 10 (°C)
